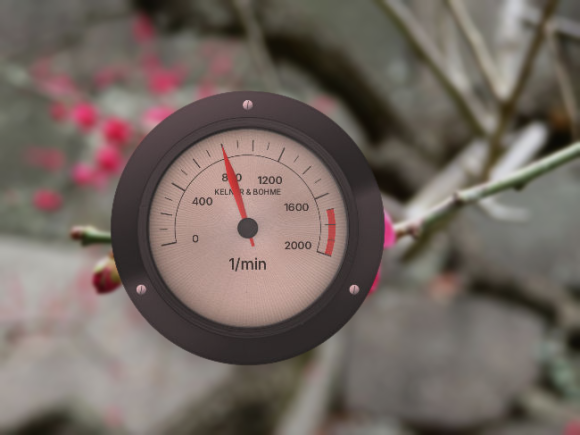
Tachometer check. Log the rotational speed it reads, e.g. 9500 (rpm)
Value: 800 (rpm)
